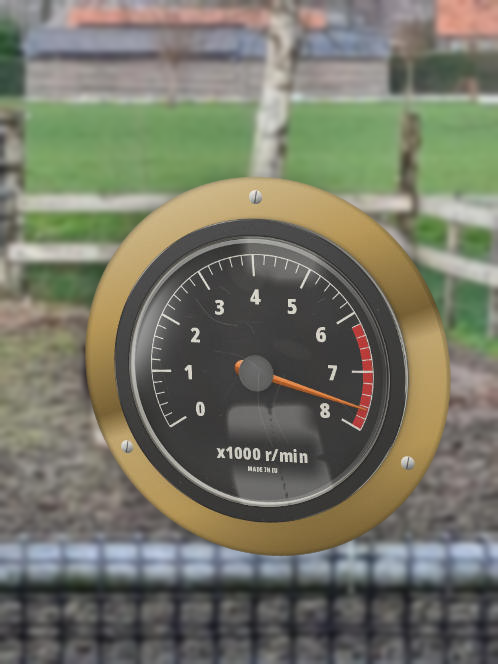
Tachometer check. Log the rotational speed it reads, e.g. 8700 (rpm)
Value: 7600 (rpm)
